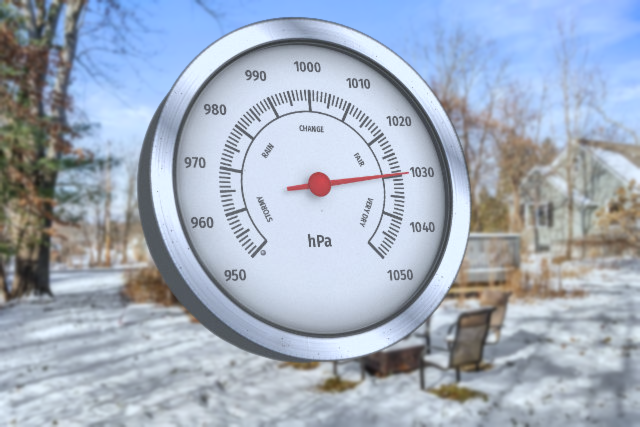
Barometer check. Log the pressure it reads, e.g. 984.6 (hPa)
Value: 1030 (hPa)
